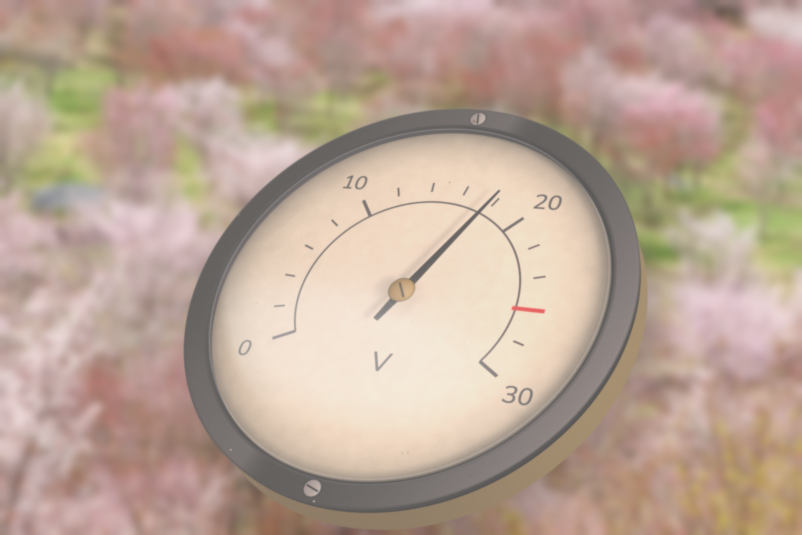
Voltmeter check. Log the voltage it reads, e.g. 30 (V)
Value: 18 (V)
